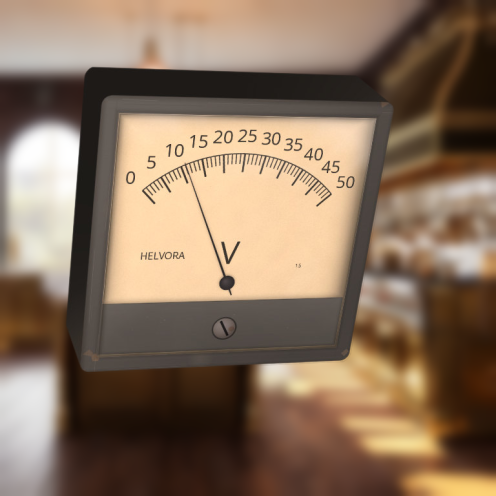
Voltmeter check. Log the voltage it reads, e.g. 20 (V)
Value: 11 (V)
